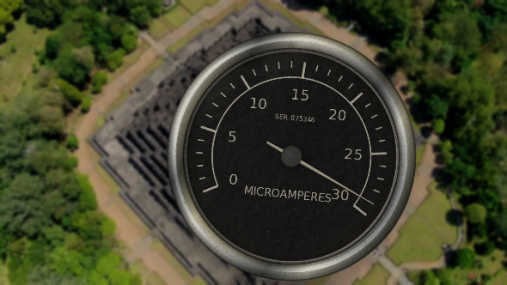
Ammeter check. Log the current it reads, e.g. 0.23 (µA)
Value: 29 (µA)
